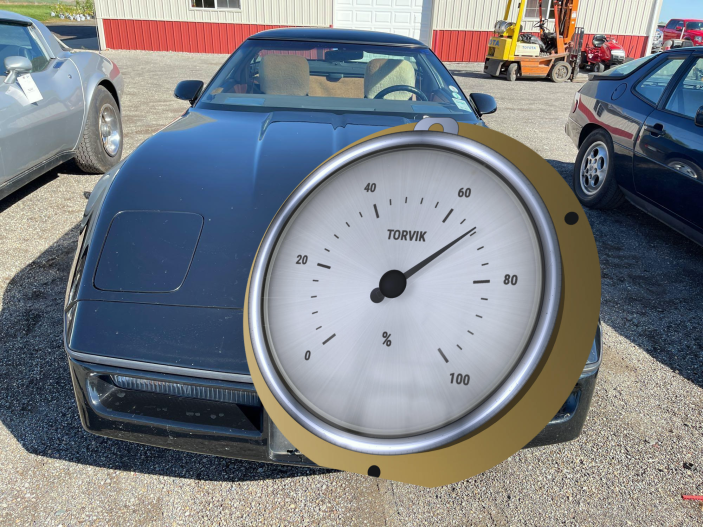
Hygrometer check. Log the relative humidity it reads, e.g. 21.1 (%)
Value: 68 (%)
